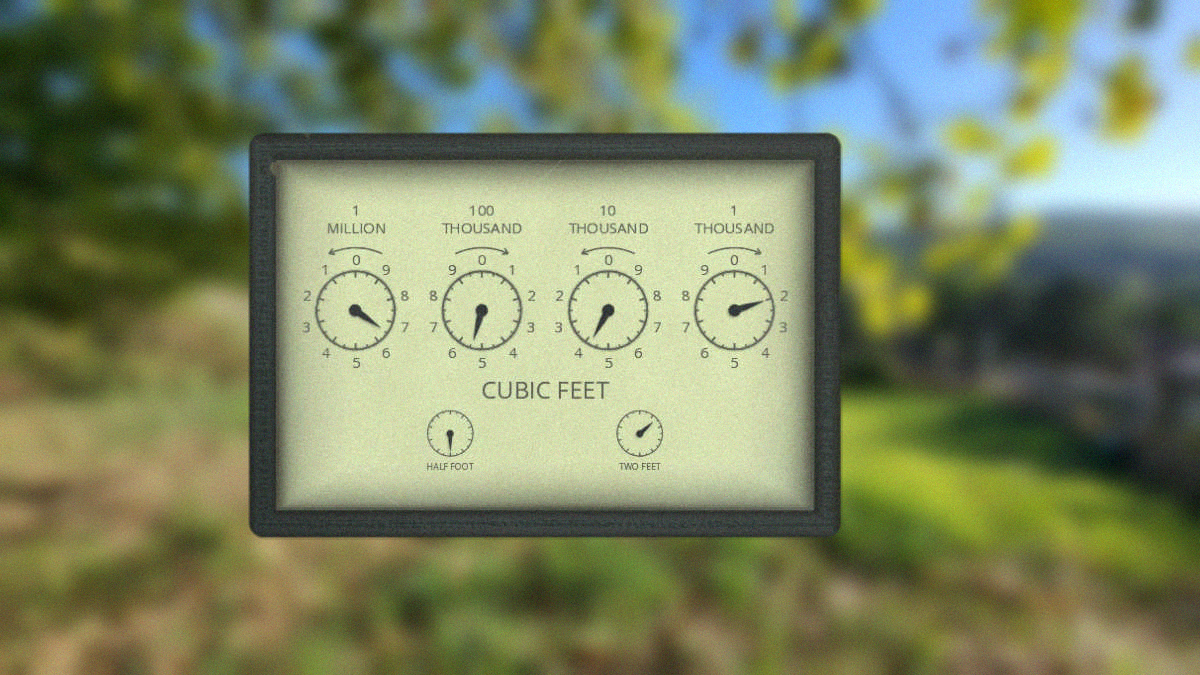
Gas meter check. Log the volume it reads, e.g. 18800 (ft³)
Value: 654200 (ft³)
